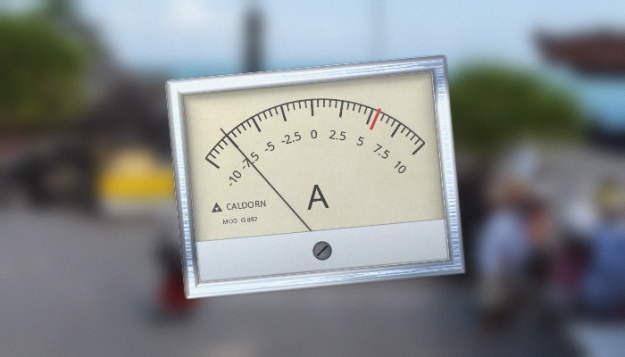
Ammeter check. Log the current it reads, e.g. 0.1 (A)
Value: -7.5 (A)
